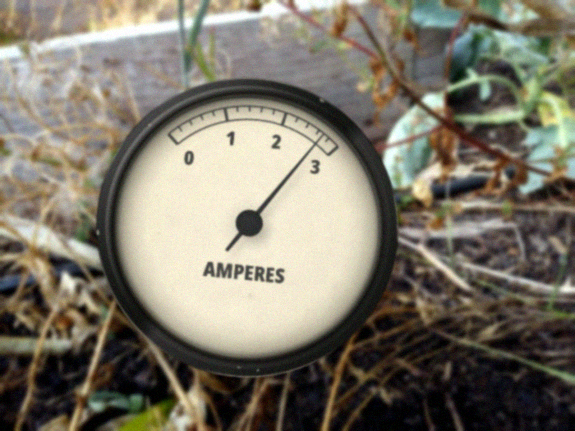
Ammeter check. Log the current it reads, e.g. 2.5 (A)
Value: 2.7 (A)
